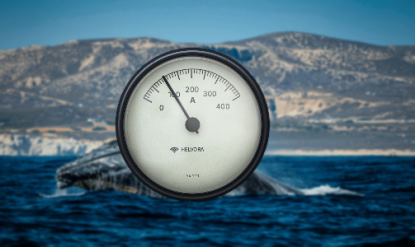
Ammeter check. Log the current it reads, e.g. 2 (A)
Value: 100 (A)
